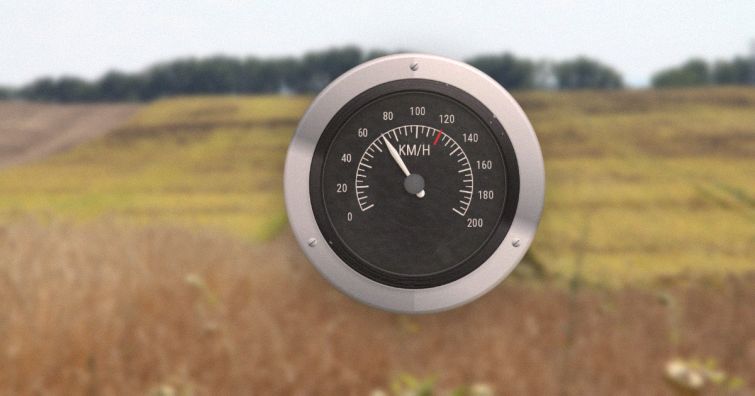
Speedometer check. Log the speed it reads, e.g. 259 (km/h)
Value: 70 (km/h)
